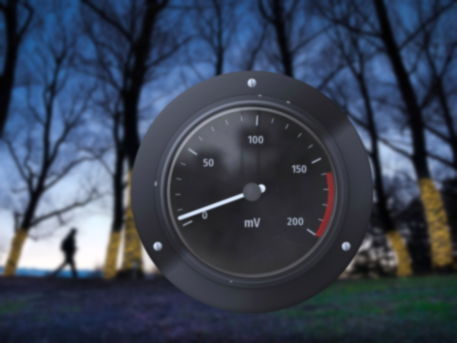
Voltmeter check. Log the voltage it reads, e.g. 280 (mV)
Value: 5 (mV)
